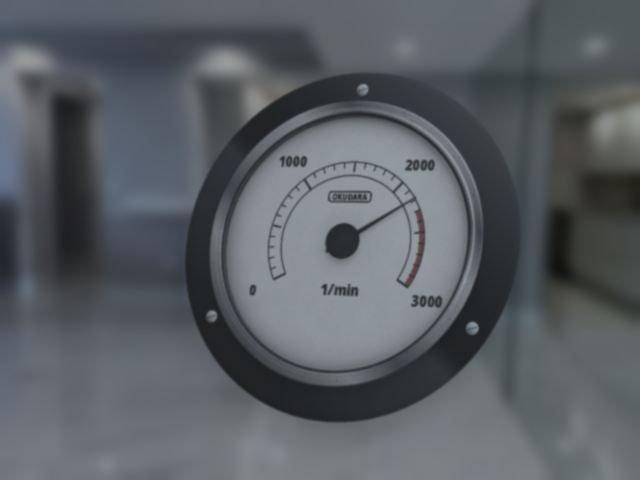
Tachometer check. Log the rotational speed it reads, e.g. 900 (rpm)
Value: 2200 (rpm)
